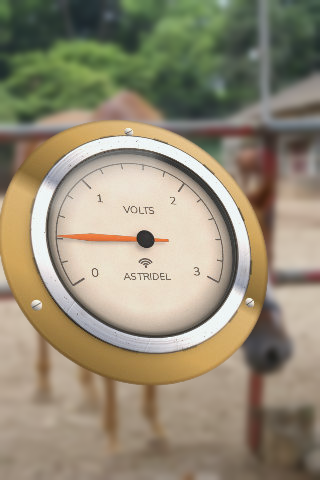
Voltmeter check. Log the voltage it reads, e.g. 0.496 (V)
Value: 0.4 (V)
